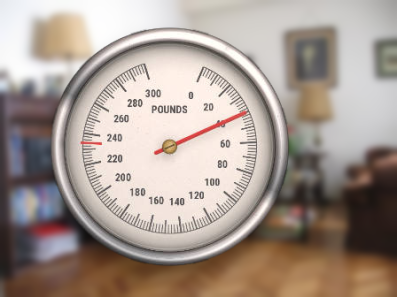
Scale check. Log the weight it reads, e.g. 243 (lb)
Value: 40 (lb)
